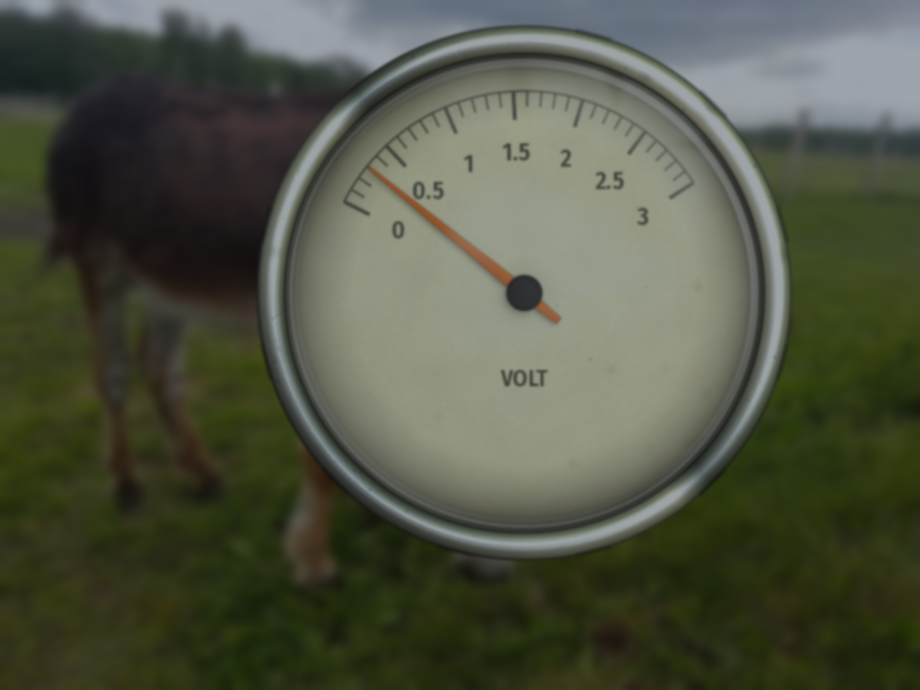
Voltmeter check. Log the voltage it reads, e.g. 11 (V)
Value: 0.3 (V)
